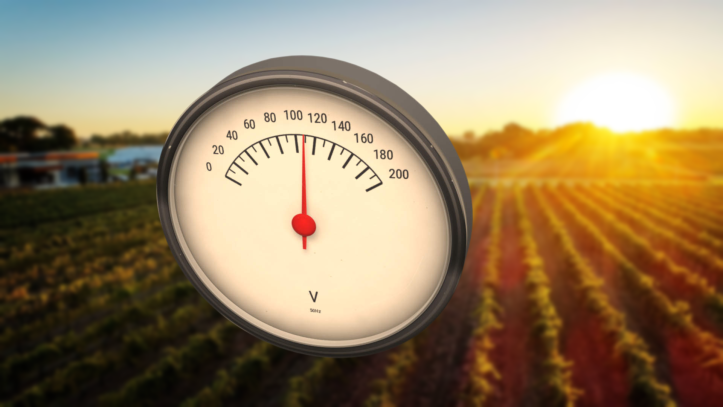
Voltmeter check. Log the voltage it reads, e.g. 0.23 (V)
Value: 110 (V)
